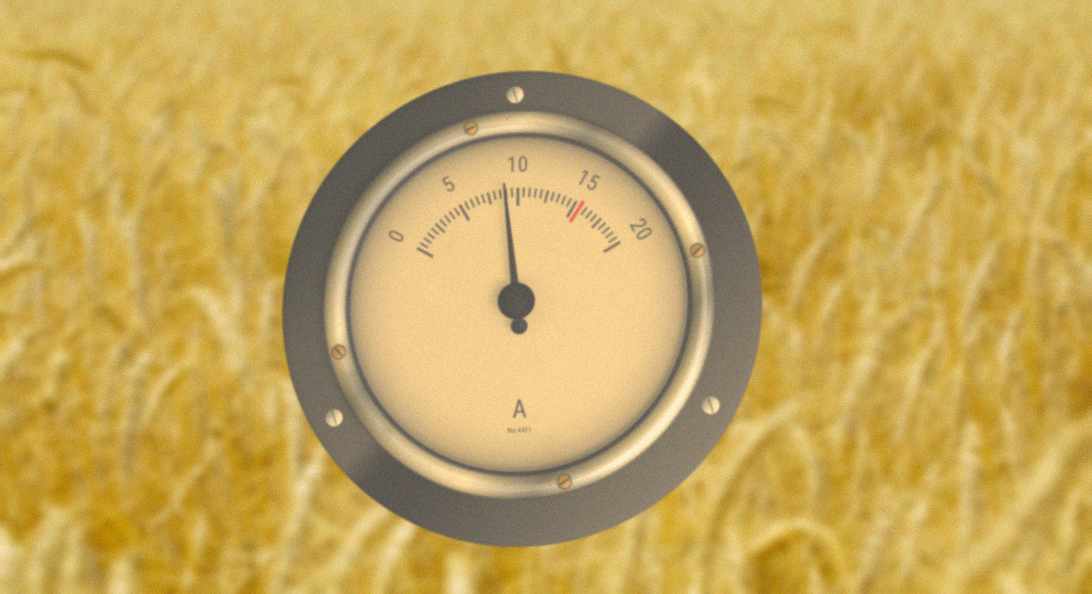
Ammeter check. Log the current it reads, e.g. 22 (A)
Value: 9 (A)
